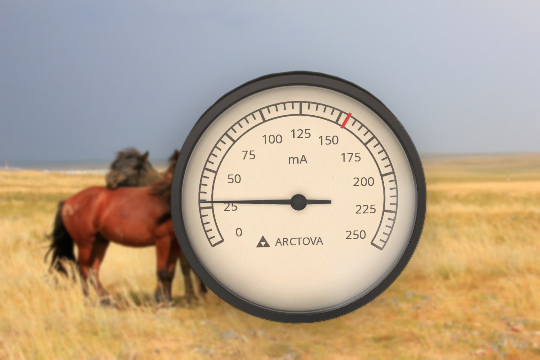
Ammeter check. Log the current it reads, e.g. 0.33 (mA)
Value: 30 (mA)
